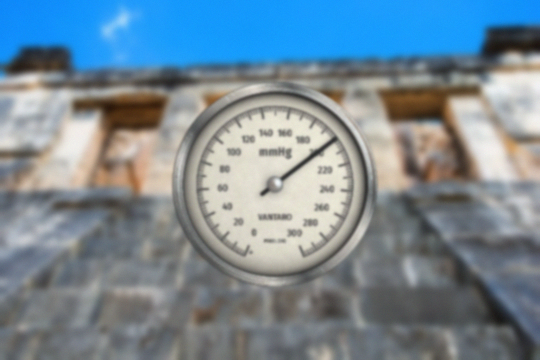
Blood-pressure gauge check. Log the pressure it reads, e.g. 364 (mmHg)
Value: 200 (mmHg)
